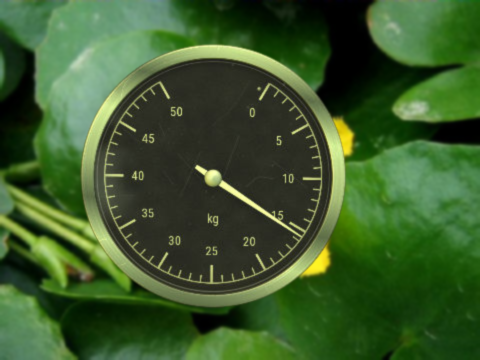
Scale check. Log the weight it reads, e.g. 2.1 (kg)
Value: 15.5 (kg)
